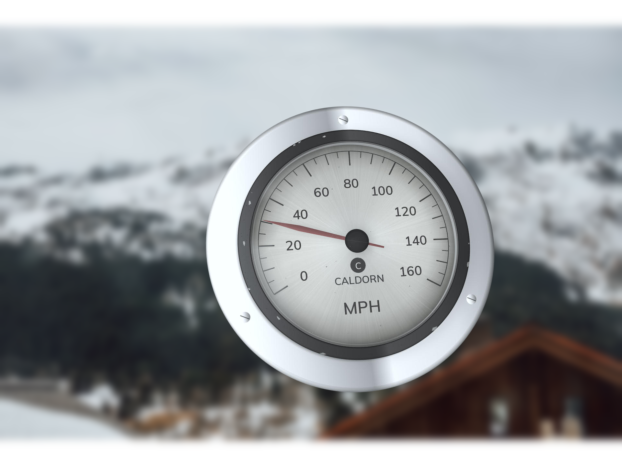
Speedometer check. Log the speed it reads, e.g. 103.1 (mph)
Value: 30 (mph)
